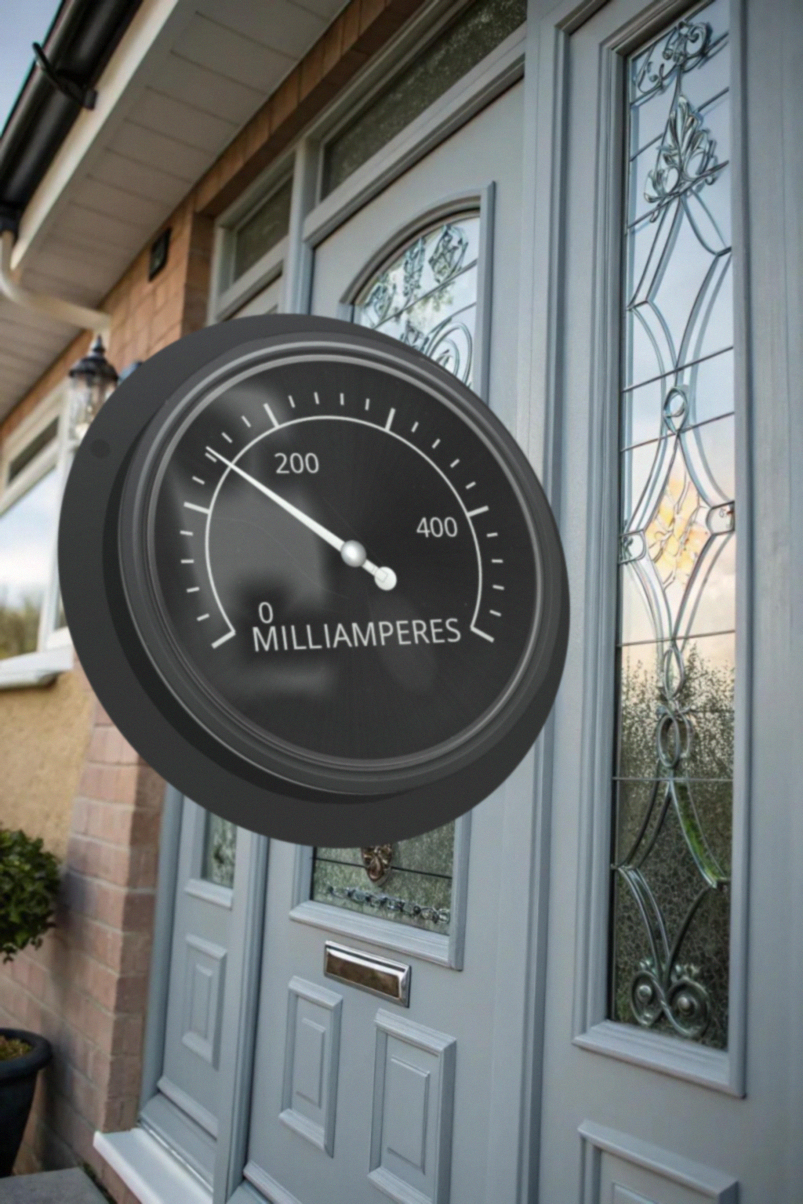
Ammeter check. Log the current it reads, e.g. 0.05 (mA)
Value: 140 (mA)
